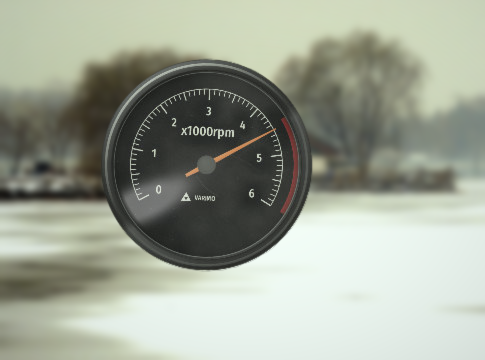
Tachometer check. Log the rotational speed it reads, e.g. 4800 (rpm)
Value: 4500 (rpm)
